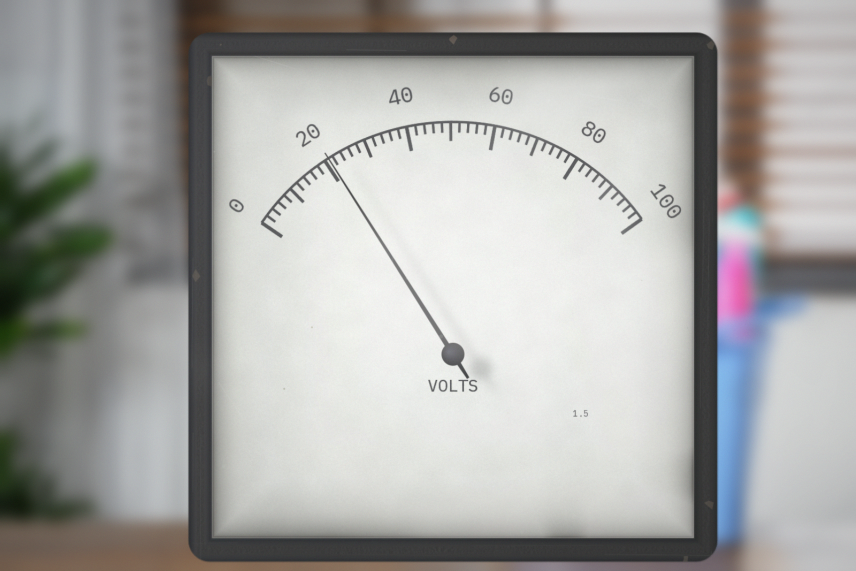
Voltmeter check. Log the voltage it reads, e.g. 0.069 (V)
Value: 21 (V)
